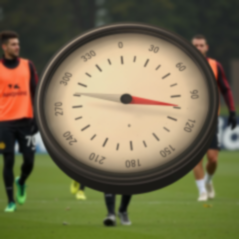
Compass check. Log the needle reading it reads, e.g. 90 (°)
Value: 105 (°)
